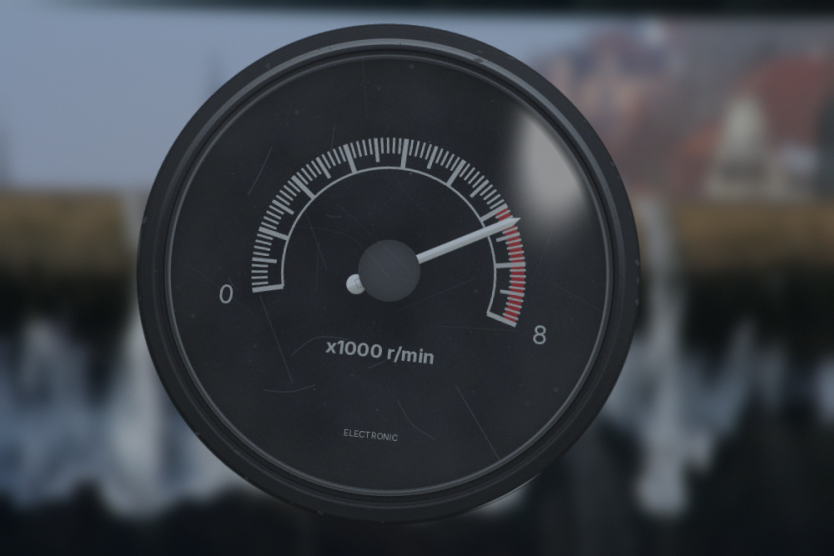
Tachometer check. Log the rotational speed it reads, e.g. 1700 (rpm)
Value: 6300 (rpm)
